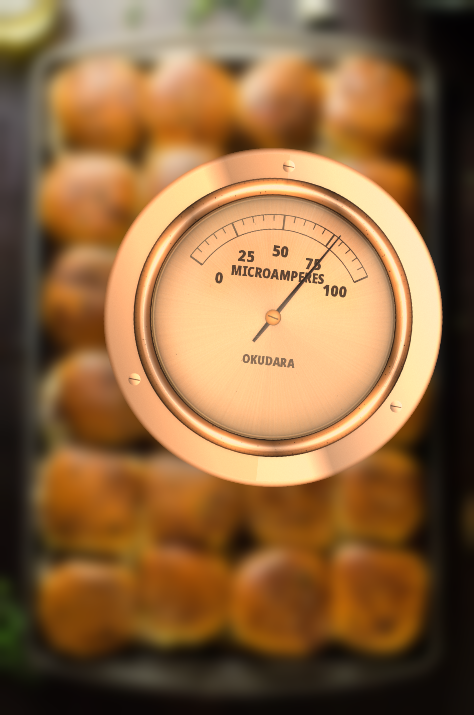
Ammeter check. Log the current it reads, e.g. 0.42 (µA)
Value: 77.5 (µA)
